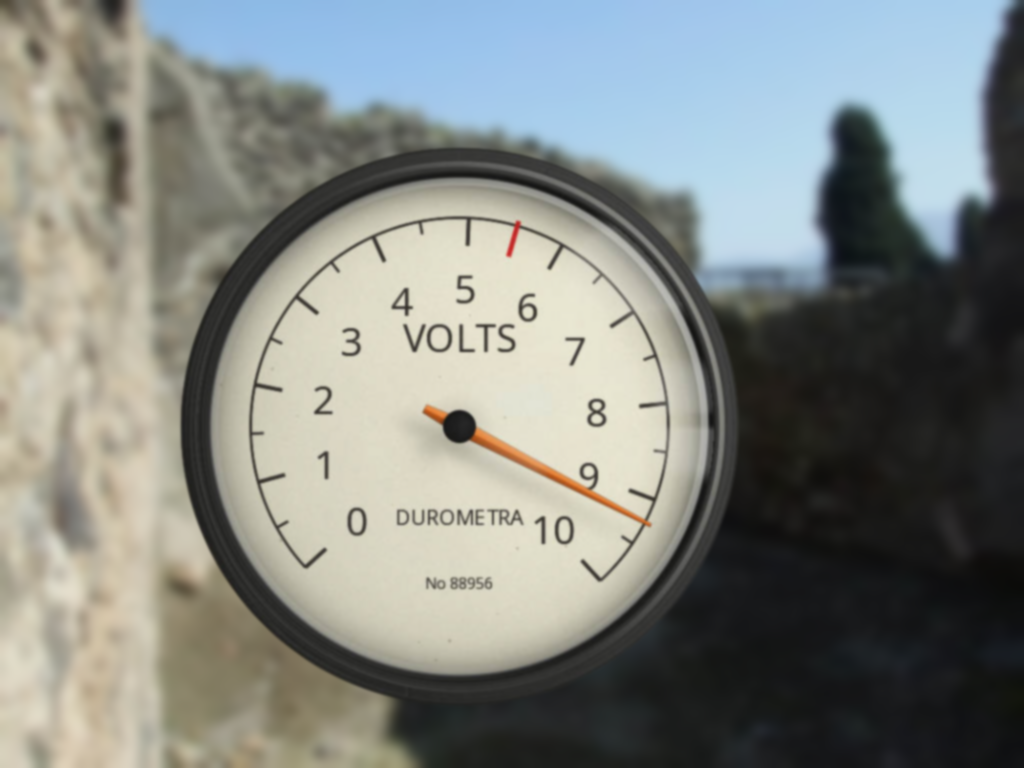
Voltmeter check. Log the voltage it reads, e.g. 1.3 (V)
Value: 9.25 (V)
